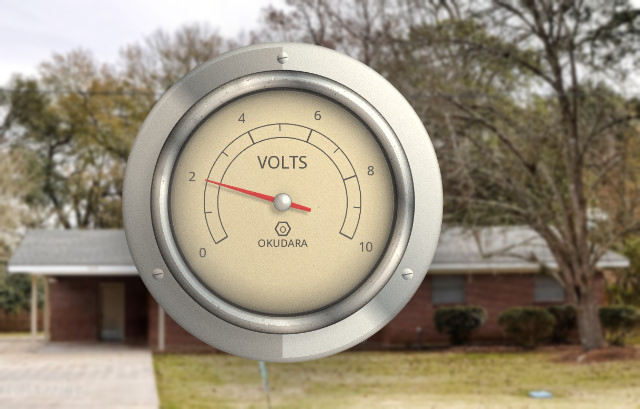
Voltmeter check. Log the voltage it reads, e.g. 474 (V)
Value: 2 (V)
